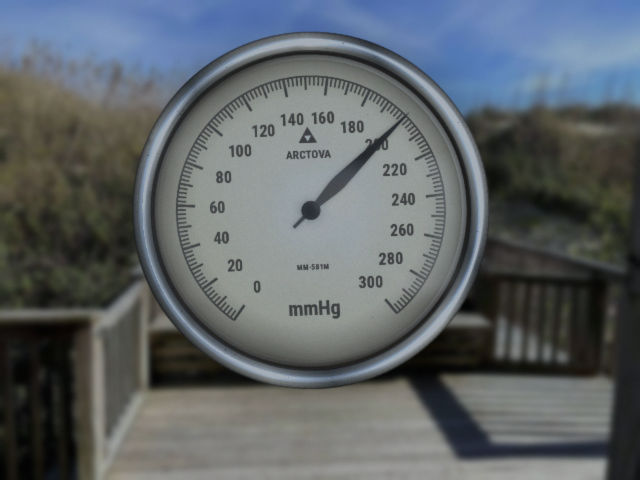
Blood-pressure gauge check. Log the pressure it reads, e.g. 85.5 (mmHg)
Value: 200 (mmHg)
